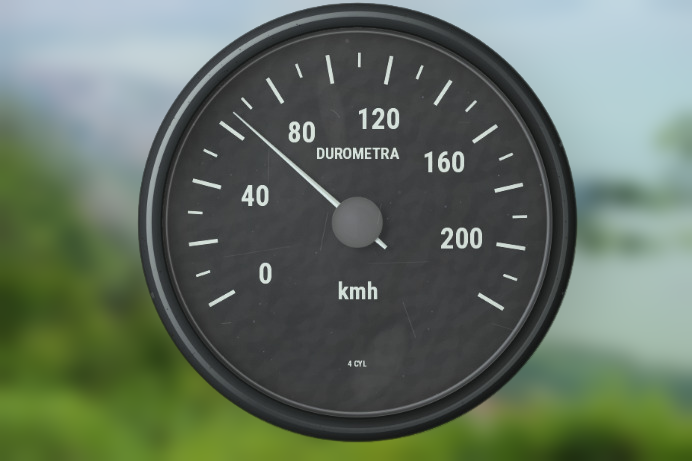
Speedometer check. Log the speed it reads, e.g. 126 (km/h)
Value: 65 (km/h)
